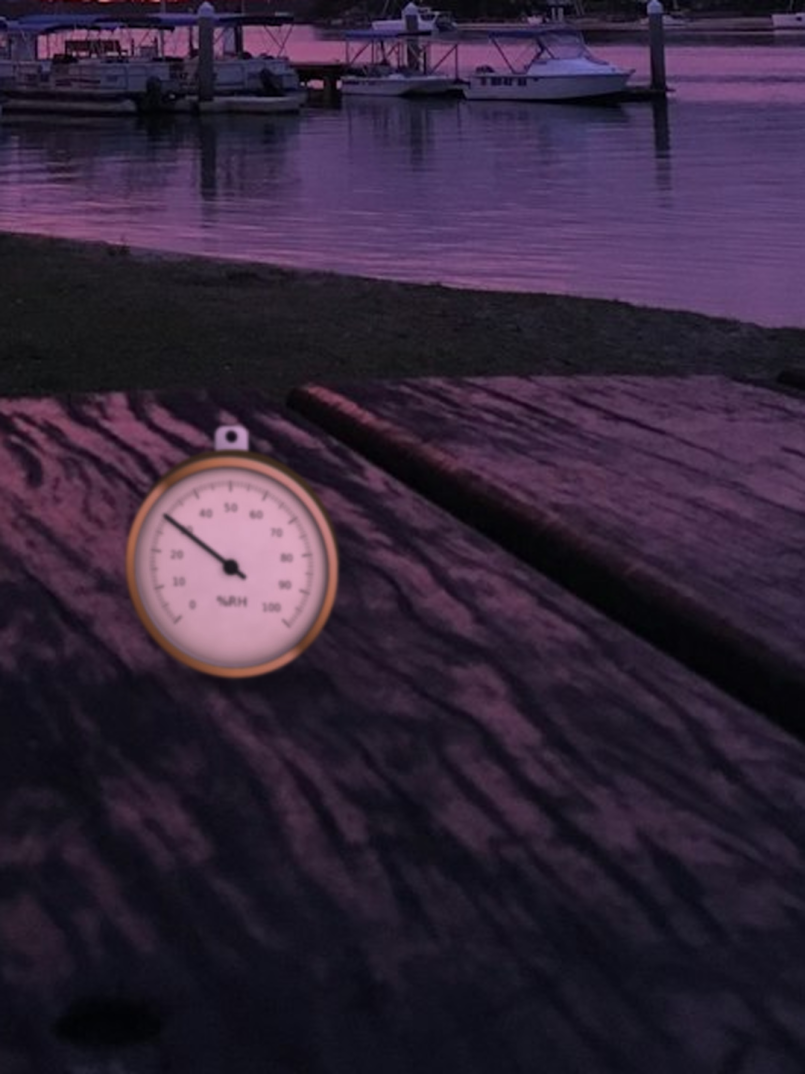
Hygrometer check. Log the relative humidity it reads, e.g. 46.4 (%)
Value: 30 (%)
